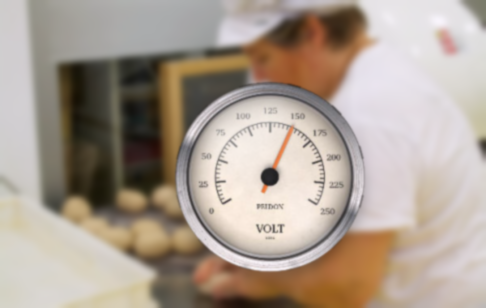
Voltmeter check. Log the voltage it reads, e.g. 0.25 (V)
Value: 150 (V)
